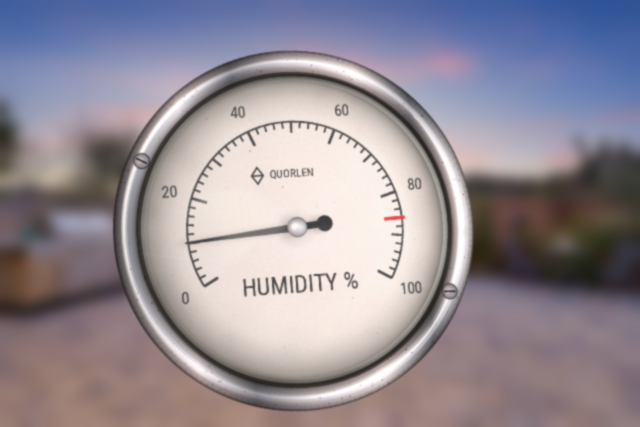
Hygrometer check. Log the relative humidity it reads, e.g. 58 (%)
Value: 10 (%)
